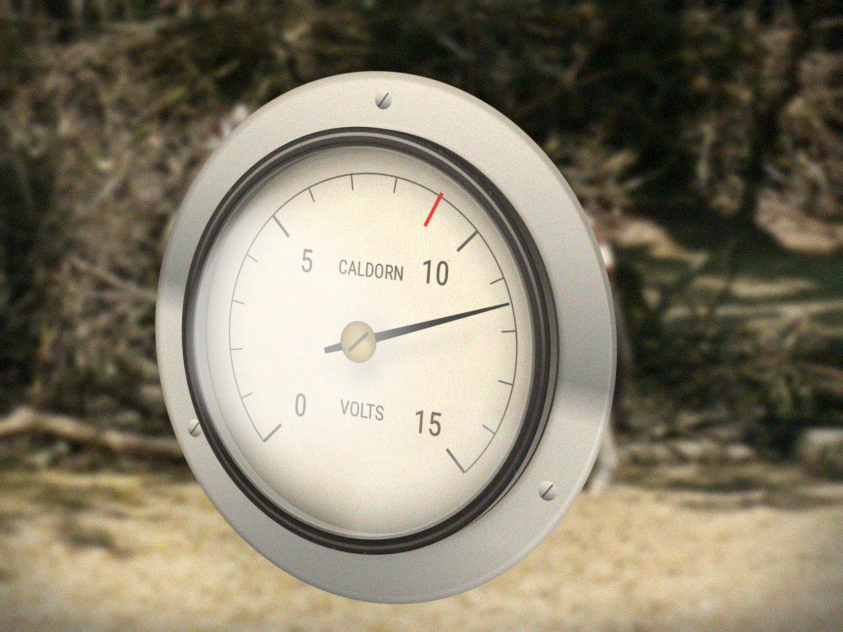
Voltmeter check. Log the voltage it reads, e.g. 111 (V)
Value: 11.5 (V)
